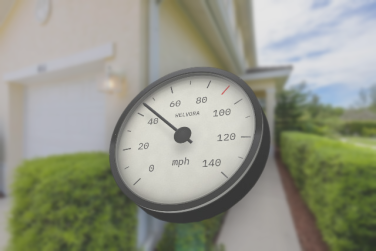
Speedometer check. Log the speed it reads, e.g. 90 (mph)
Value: 45 (mph)
